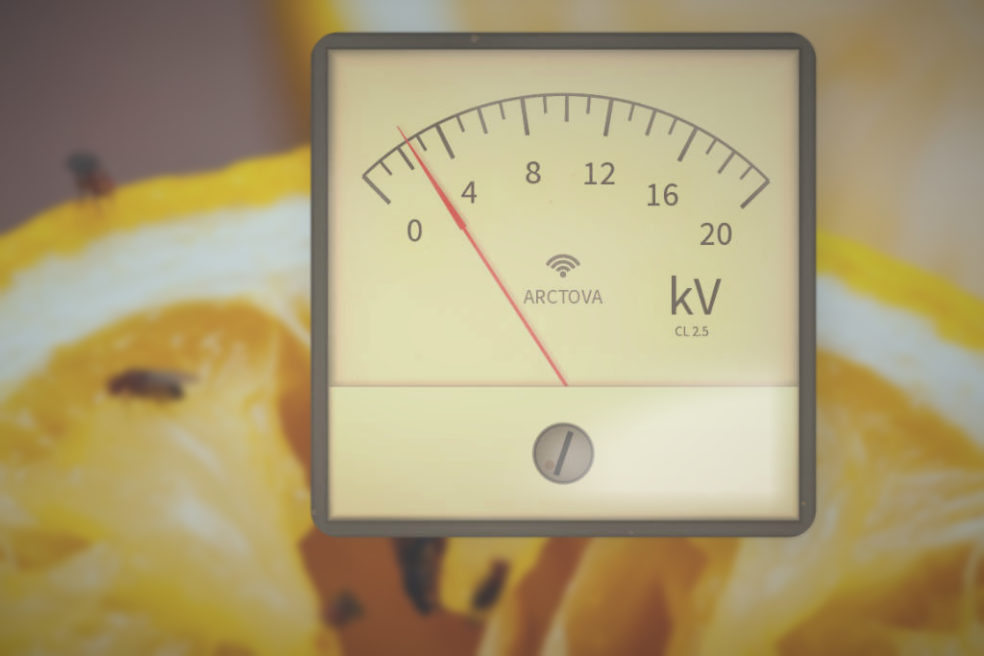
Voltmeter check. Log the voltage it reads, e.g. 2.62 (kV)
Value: 2.5 (kV)
